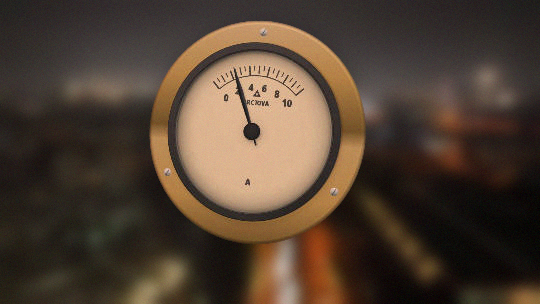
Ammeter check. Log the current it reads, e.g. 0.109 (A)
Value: 2.5 (A)
